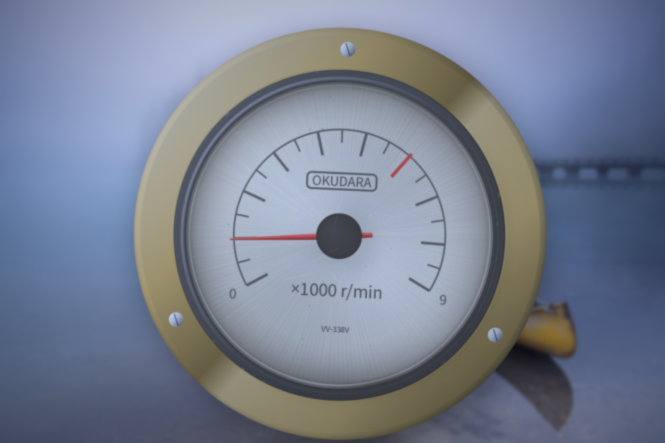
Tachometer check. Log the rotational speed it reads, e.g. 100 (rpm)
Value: 1000 (rpm)
